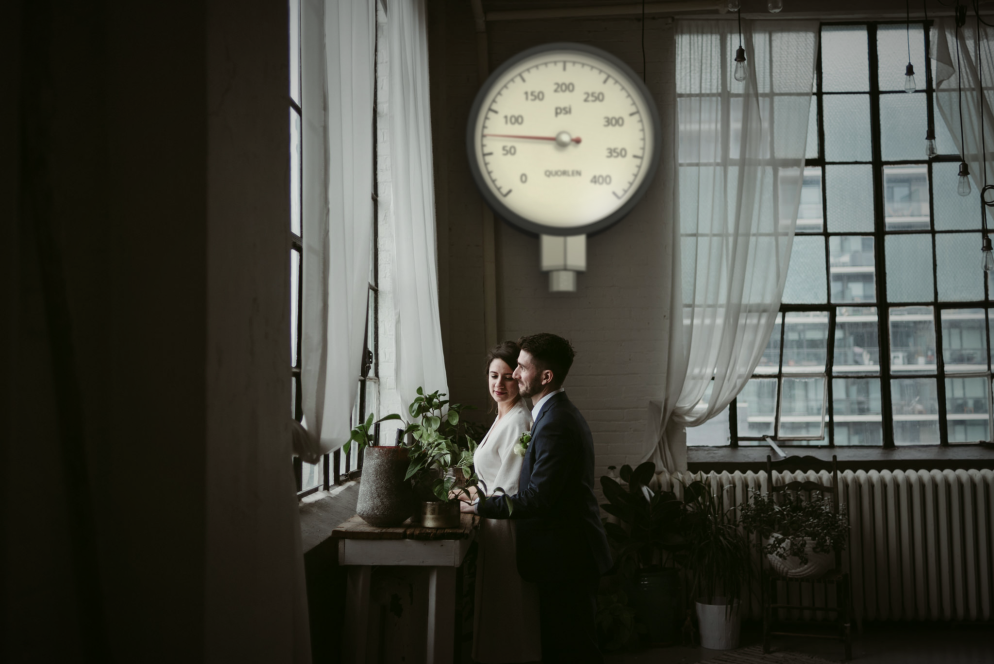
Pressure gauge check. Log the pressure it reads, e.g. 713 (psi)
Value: 70 (psi)
